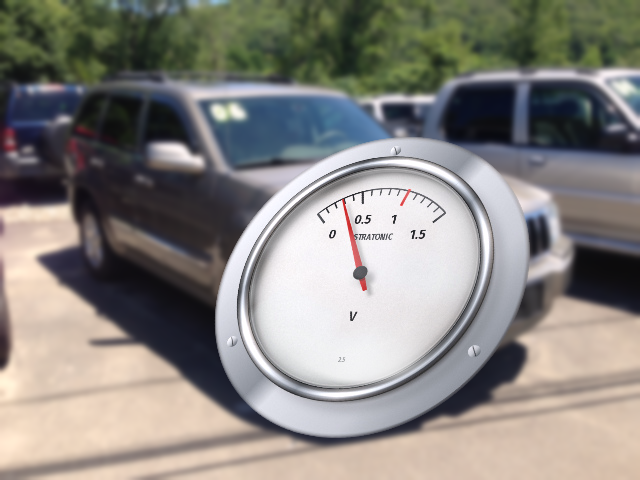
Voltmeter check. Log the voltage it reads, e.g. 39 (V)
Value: 0.3 (V)
